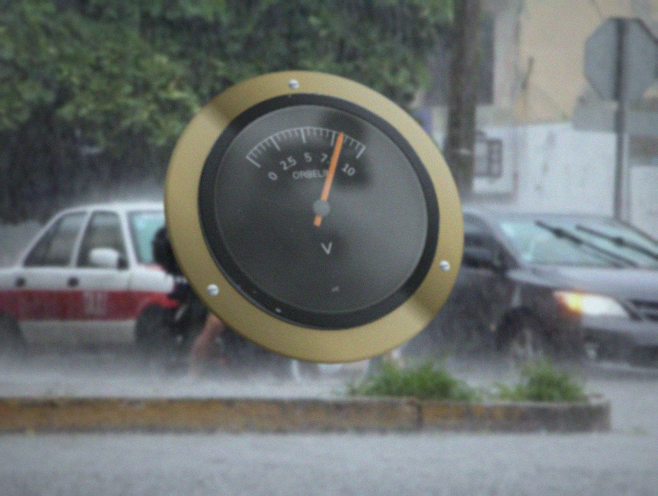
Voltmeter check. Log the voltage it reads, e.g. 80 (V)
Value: 8 (V)
